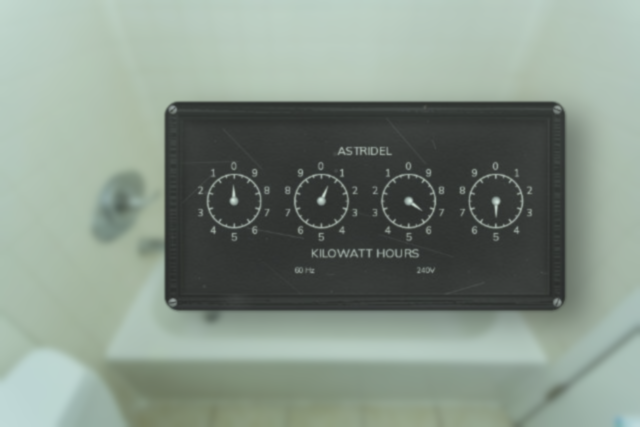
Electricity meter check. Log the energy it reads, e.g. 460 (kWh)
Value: 65 (kWh)
